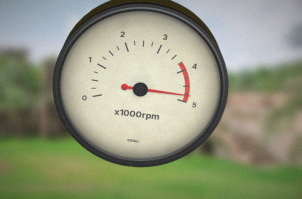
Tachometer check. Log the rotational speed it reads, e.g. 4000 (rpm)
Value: 4750 (rpm)
